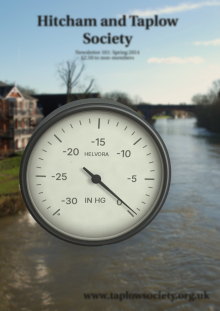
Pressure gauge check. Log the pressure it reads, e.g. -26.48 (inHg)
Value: -0.5 (inHg)
